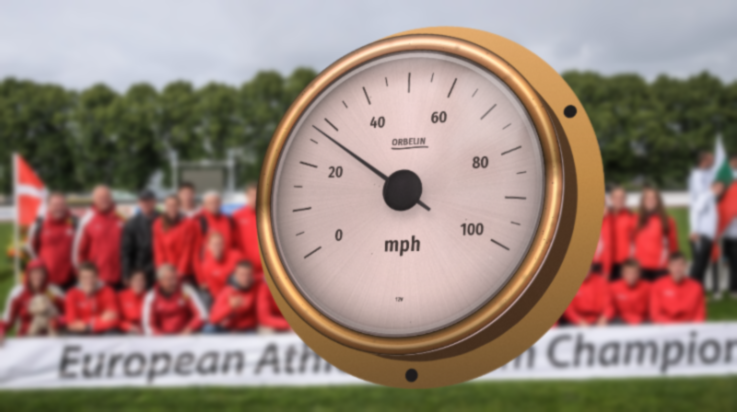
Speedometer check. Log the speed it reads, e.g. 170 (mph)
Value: 27.5 (mph)
